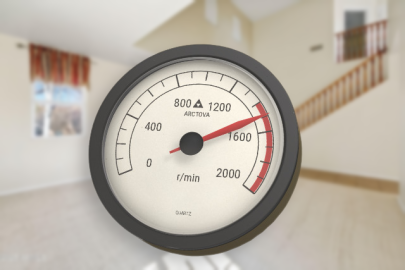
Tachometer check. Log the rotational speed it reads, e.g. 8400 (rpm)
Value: 1500 (rpm)
